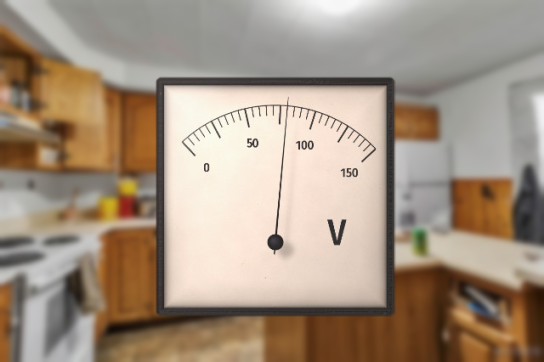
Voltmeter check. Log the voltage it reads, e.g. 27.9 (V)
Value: 80 (V)
